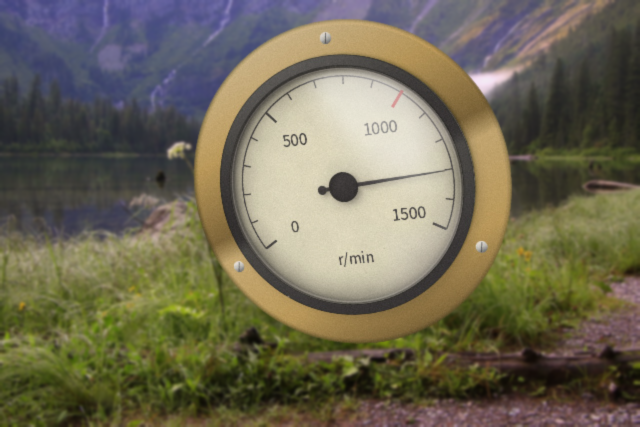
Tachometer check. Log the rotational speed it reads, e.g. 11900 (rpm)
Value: 1300 (rpm)
